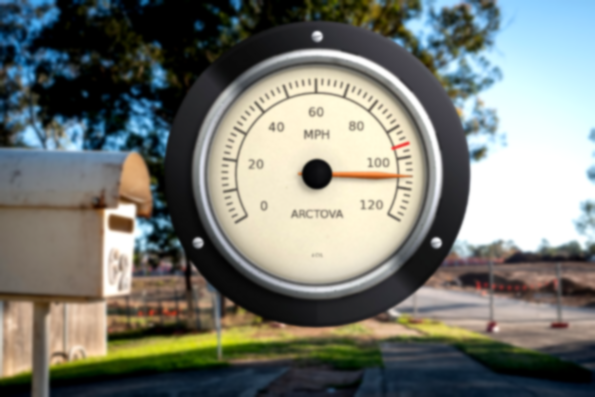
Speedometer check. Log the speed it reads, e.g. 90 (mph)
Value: 106 (mph)
